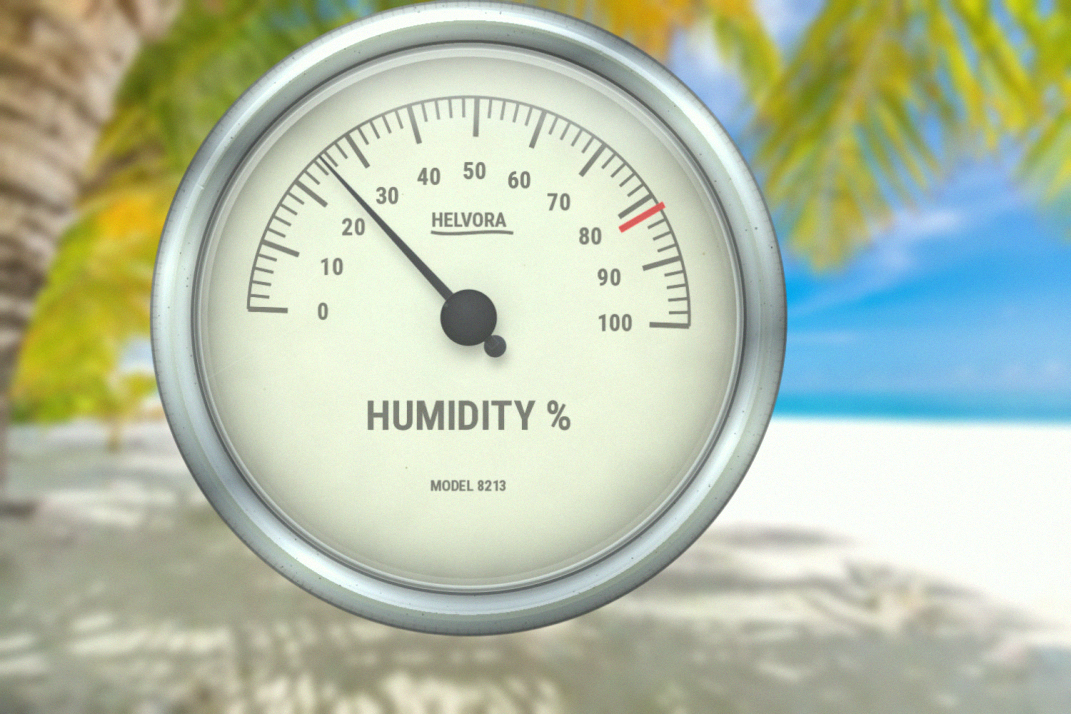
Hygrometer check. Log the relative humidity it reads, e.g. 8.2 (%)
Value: 25 (%)
